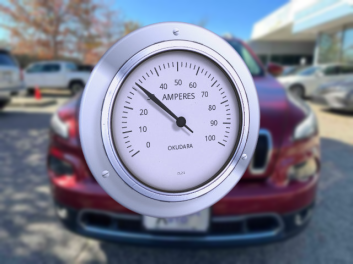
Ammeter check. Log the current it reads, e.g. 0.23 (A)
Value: 30 (A)
